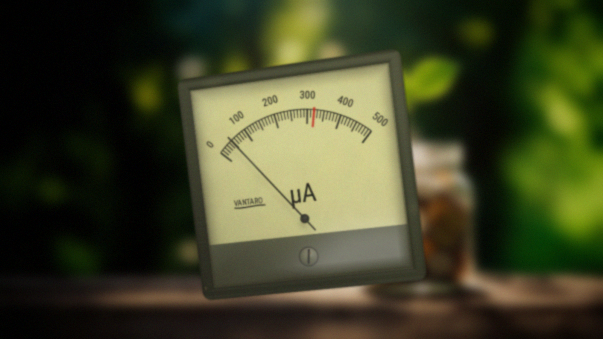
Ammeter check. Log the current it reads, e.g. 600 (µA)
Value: 50 (µA)
